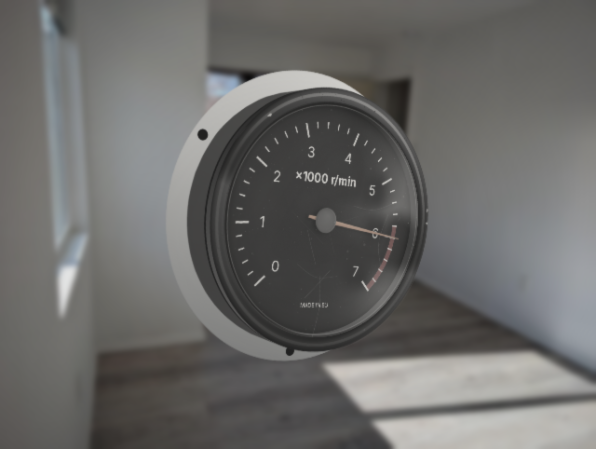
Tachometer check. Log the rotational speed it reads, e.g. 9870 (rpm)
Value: 6000 (rpm)
